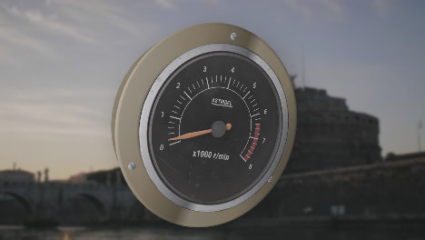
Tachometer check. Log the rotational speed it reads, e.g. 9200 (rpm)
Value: 200 (rpm)
